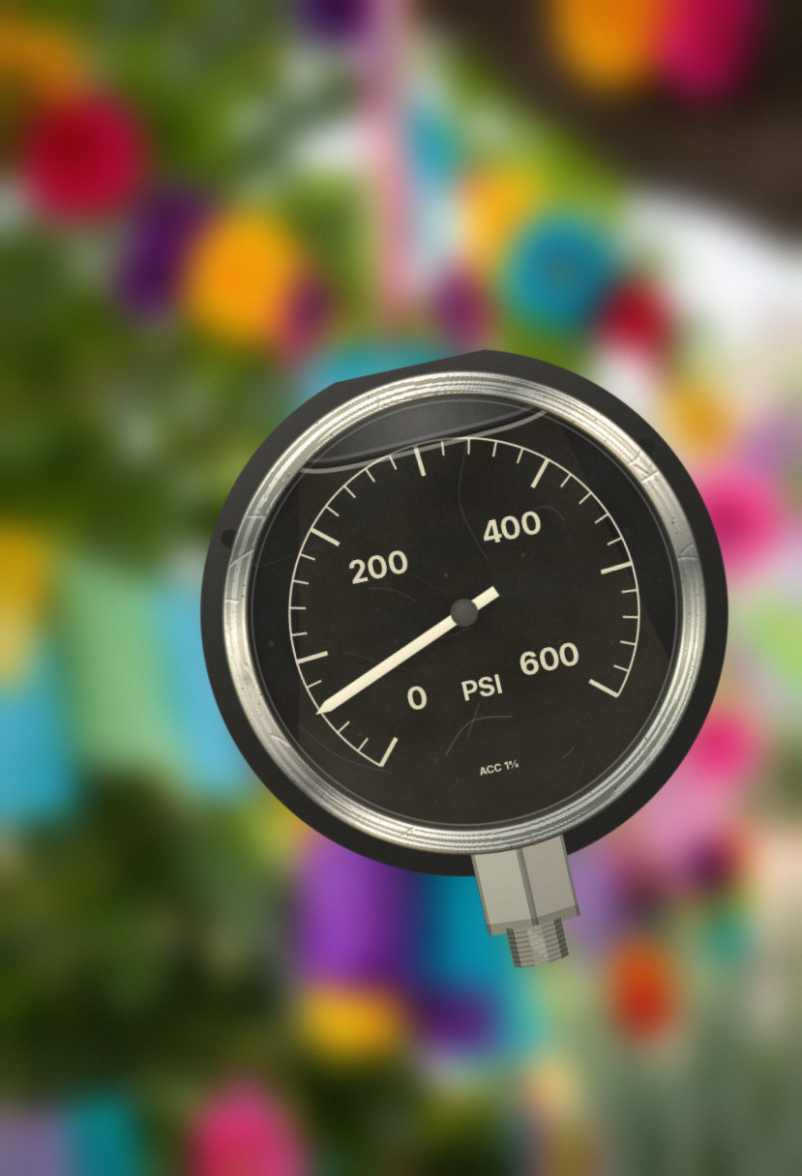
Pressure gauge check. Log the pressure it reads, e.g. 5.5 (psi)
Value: 60 (psi)
